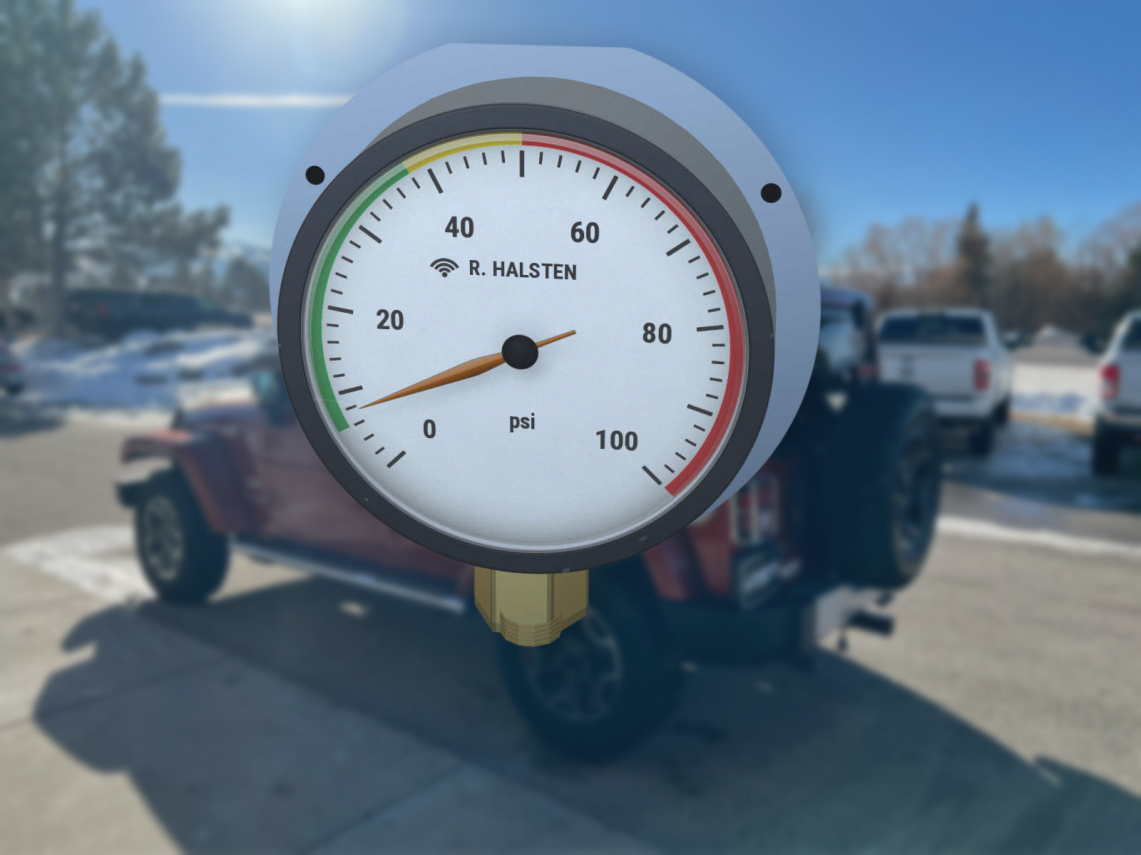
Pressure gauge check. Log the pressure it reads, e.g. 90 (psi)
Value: 8 (psi)
